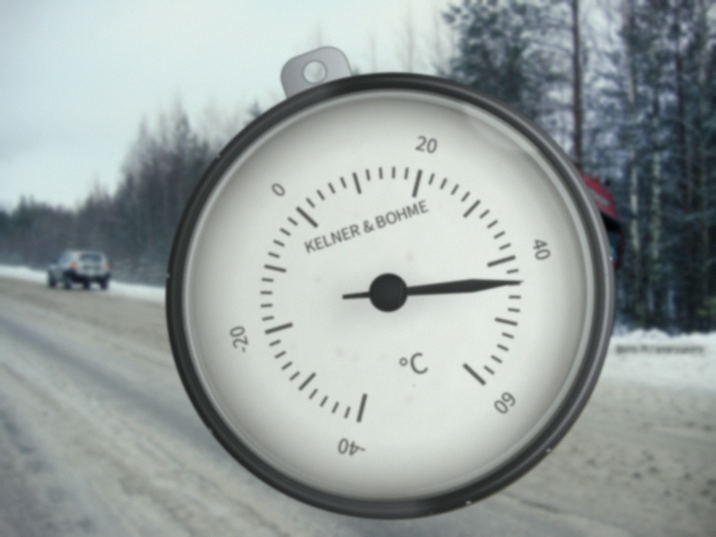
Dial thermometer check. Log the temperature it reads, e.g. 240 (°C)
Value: 44 (°C)
